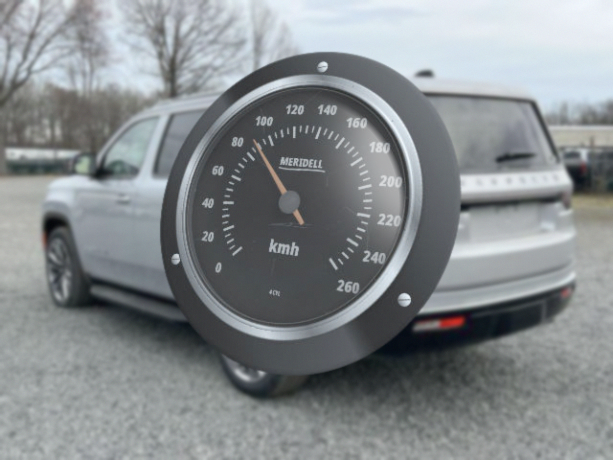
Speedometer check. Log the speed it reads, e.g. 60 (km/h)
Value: 90 (km/h)
